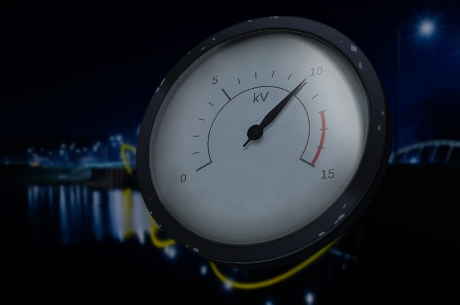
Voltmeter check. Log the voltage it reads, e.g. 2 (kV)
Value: 10 (kV)
